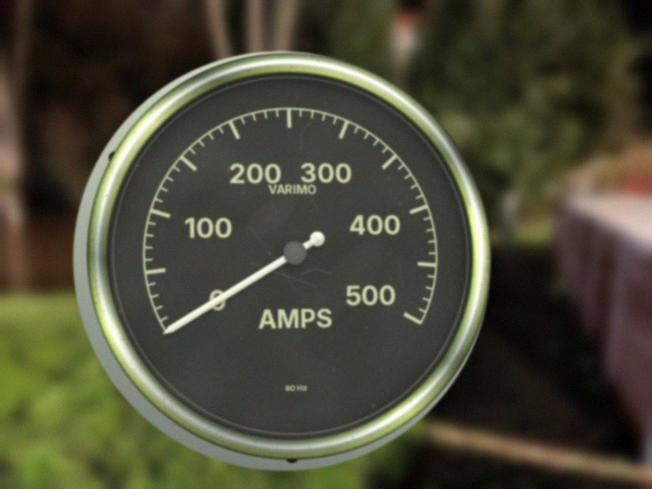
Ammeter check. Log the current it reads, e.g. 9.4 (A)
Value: 0 (A)
